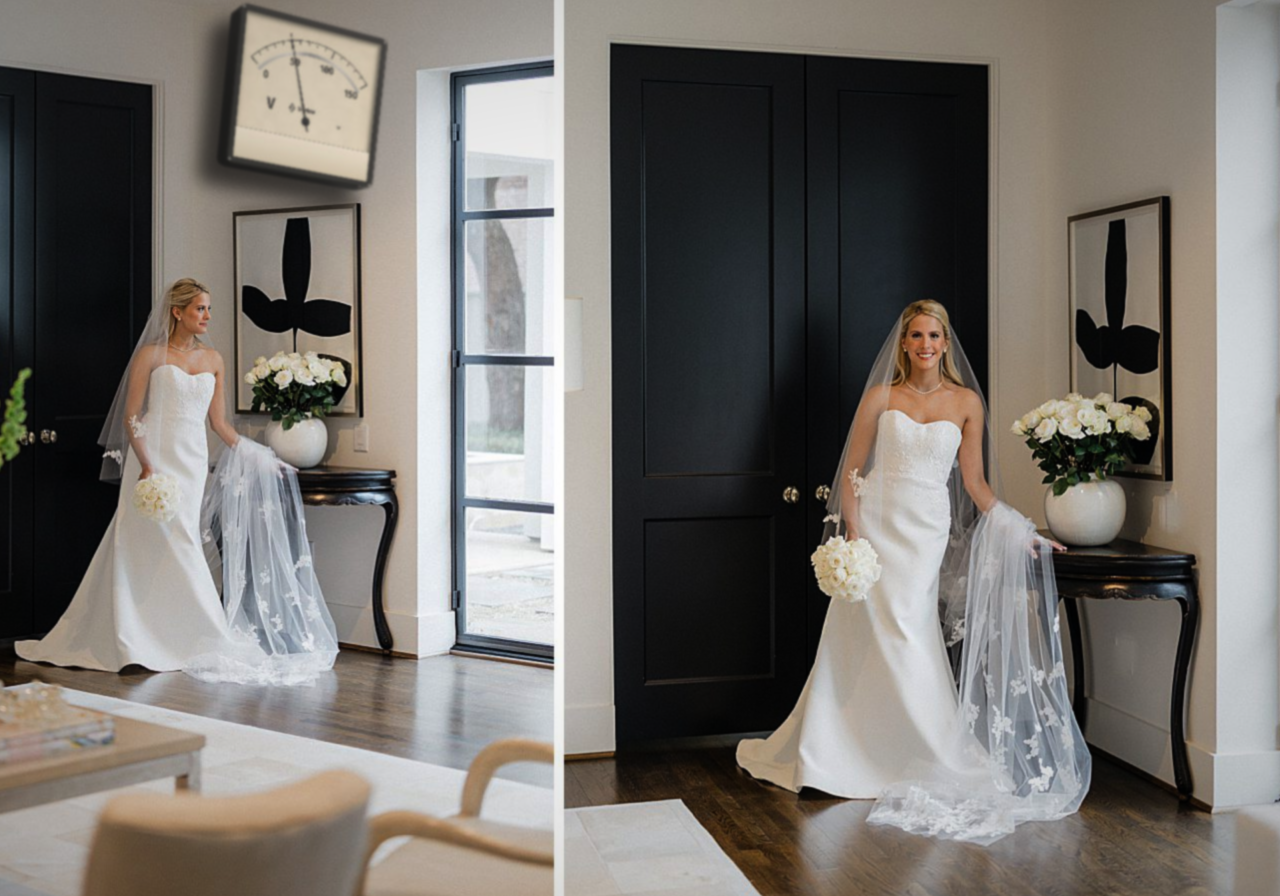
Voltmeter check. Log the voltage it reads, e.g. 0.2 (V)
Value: 50 (V)
